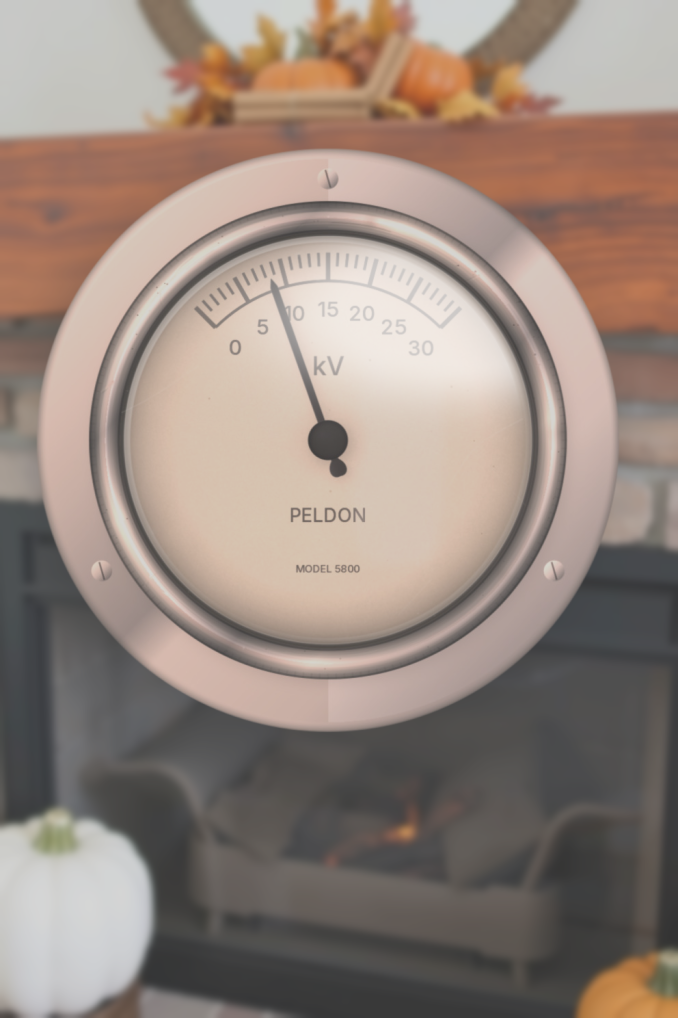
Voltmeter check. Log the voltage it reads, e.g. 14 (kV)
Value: 8.5 (kV)
